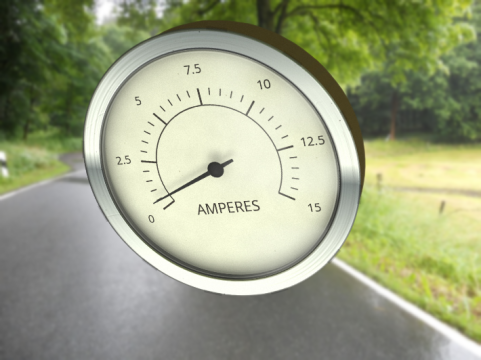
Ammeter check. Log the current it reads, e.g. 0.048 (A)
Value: 0.5 (A)
